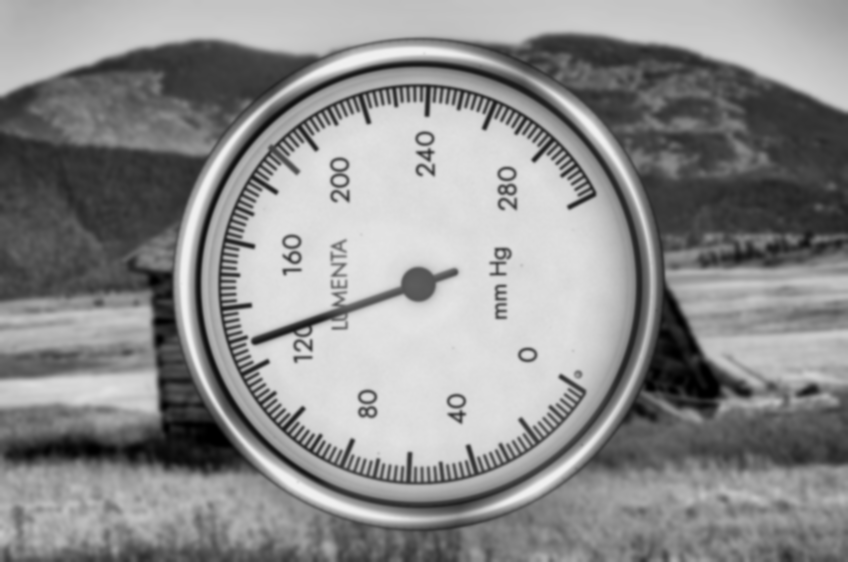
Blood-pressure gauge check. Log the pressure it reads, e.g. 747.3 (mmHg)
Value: 128 (mmHg)
